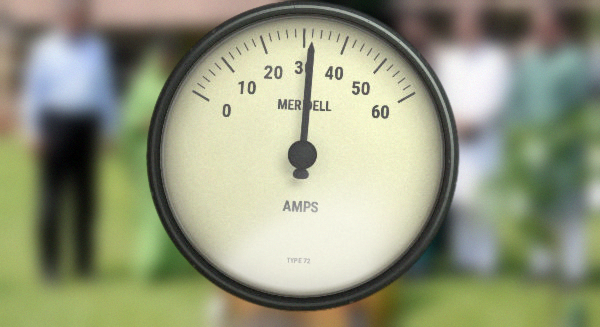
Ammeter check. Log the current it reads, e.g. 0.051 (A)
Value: 32 (A)
